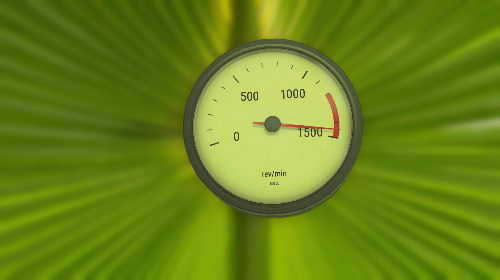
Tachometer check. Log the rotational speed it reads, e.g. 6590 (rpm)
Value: 1450 (rpm)
